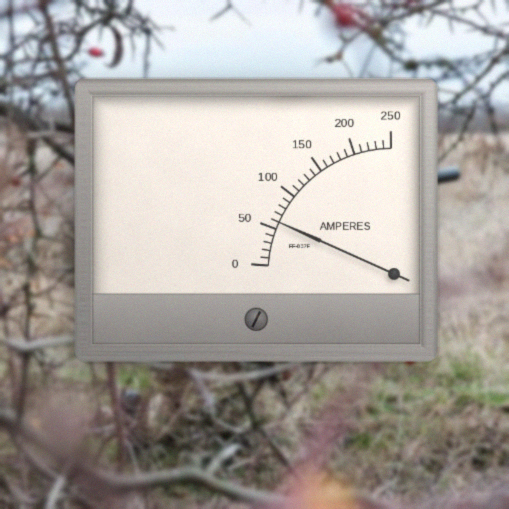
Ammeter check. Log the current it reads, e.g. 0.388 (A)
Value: 60 (A)
